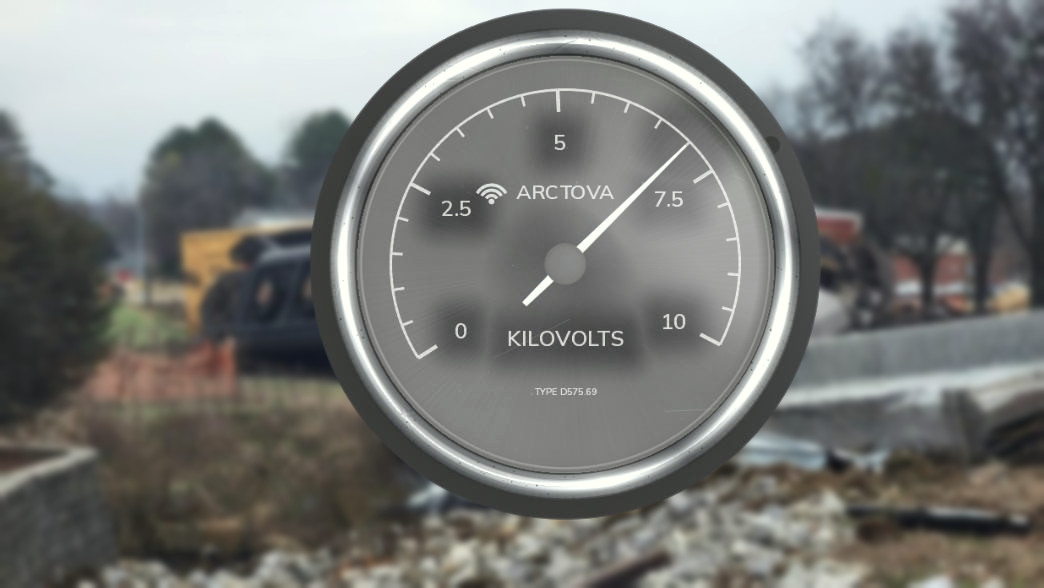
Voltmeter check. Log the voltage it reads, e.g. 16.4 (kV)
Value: 7 (kV)
